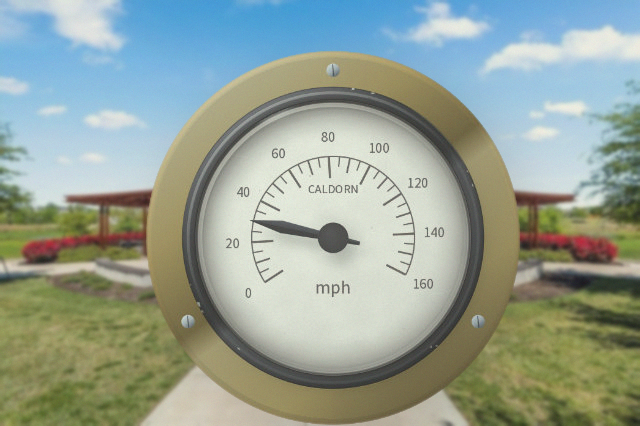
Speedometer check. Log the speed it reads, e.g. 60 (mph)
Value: 30 (mph)
